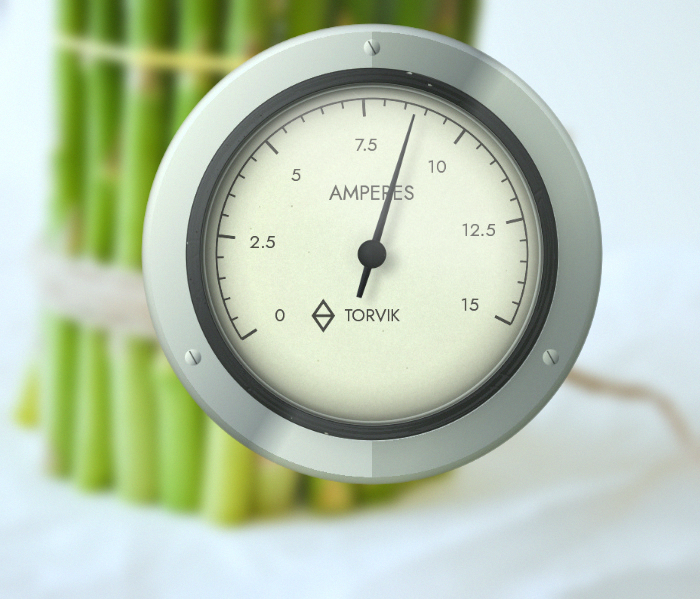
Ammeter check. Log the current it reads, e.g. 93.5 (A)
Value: 8.75 (A)
